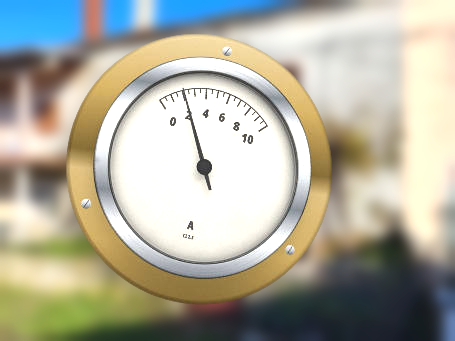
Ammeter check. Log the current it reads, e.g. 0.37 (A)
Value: 2 (A)
